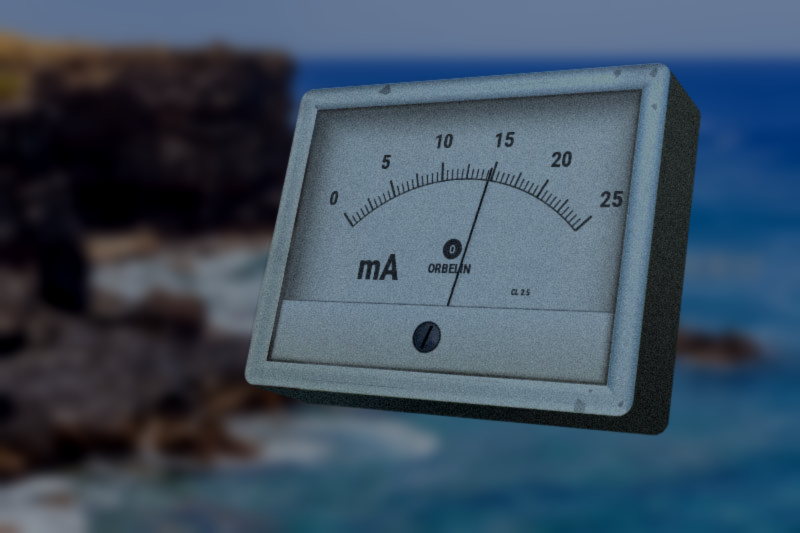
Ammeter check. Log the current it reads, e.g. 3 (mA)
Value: 15 (mA)
